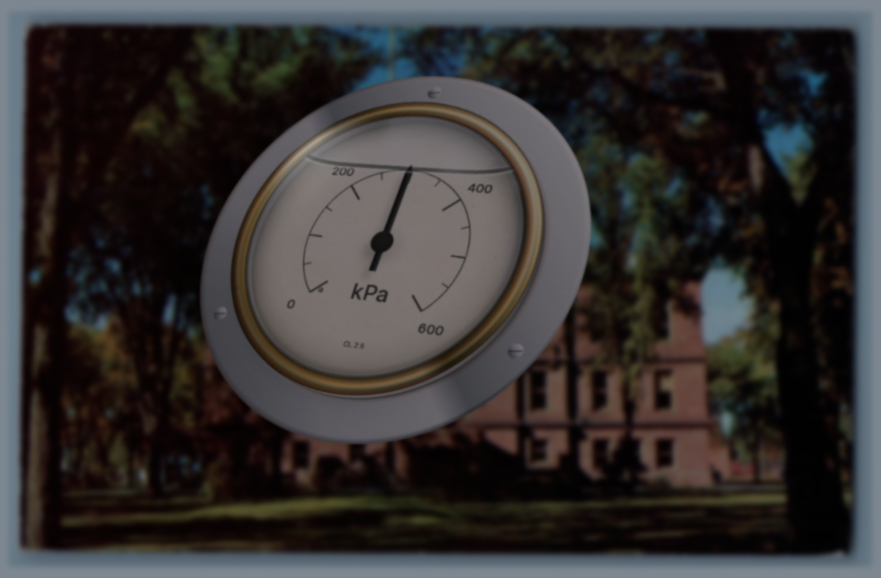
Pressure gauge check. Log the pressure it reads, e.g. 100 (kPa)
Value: 300 (kPa)
